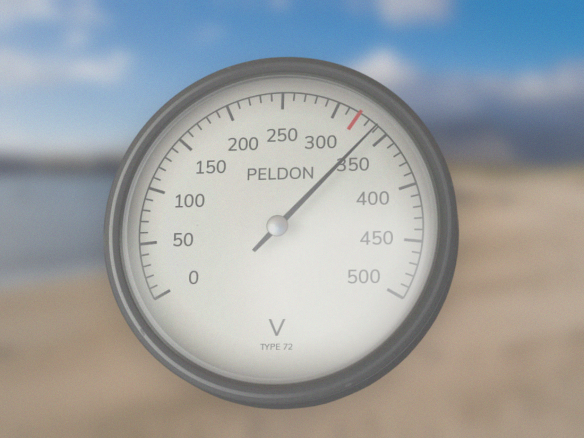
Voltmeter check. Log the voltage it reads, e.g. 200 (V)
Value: 340 (V)
